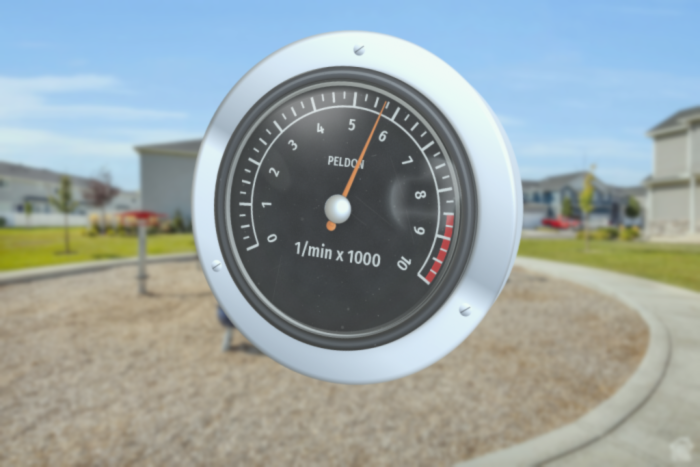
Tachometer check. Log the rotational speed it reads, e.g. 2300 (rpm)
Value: 5750 (rpm)
